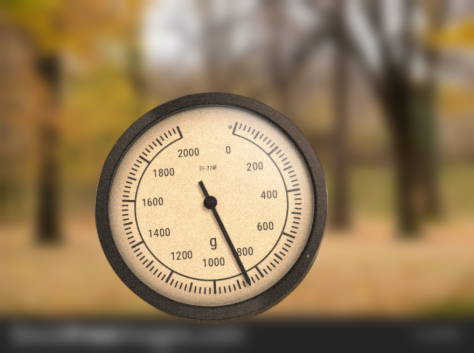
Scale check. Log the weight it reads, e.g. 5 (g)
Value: 860 (g)
